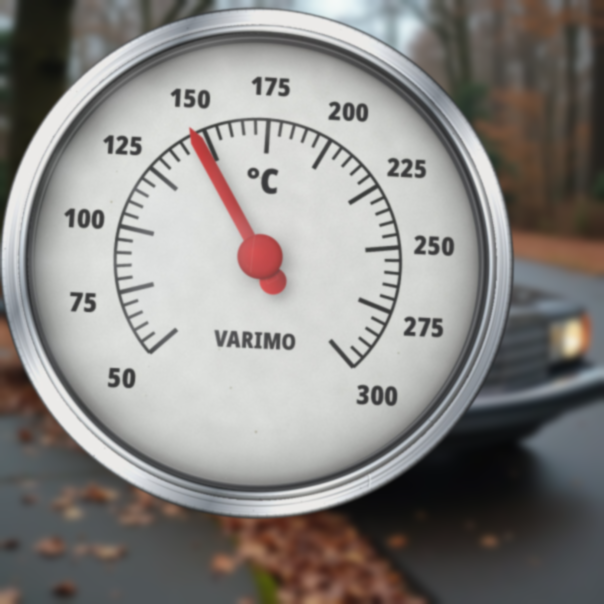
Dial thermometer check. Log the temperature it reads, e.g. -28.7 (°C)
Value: 145 (°C)
